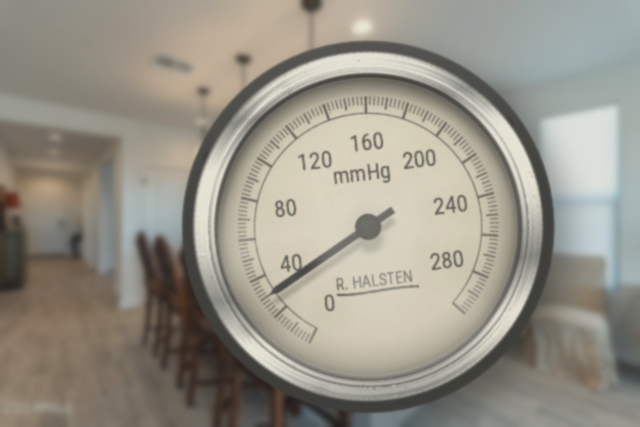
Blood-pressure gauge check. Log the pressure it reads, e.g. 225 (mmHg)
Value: 30 (mmHg)
